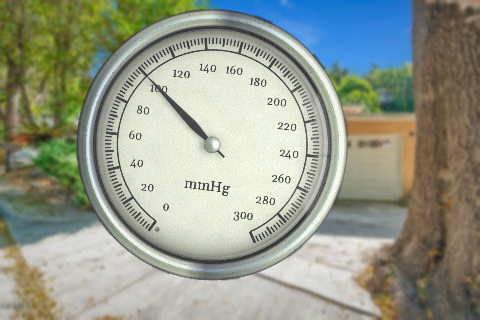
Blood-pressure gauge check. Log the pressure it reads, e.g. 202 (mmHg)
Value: 100 (mmHg)
